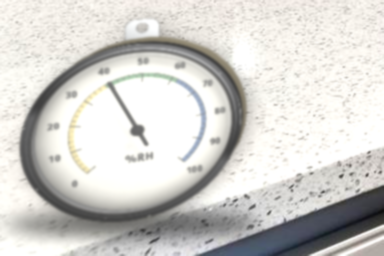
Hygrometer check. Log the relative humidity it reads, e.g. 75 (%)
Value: 40 (%)
